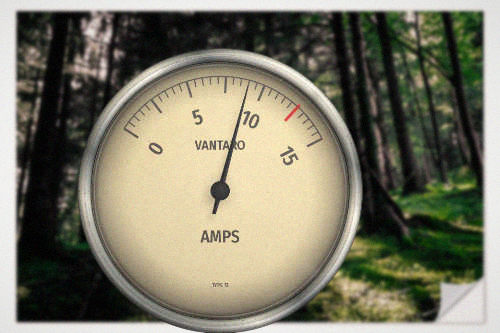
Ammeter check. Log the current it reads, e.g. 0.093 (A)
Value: 9 (A)
